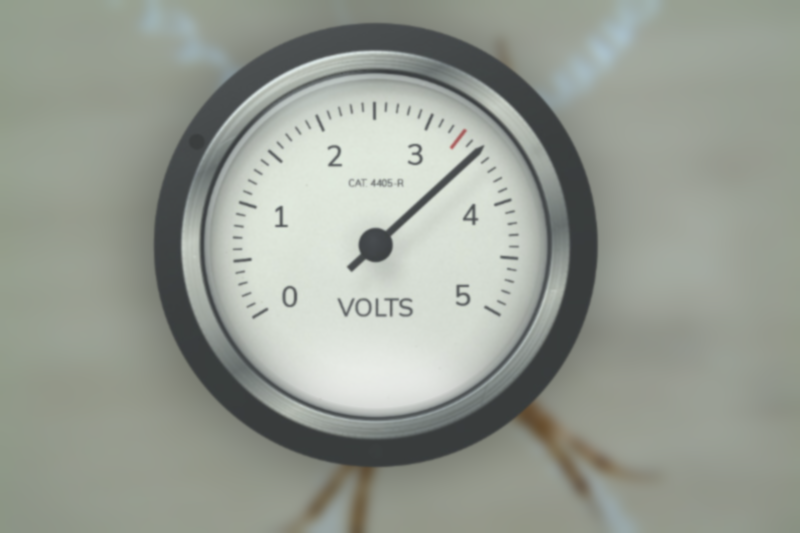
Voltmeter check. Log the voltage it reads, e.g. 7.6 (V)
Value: 3.5 (V)
